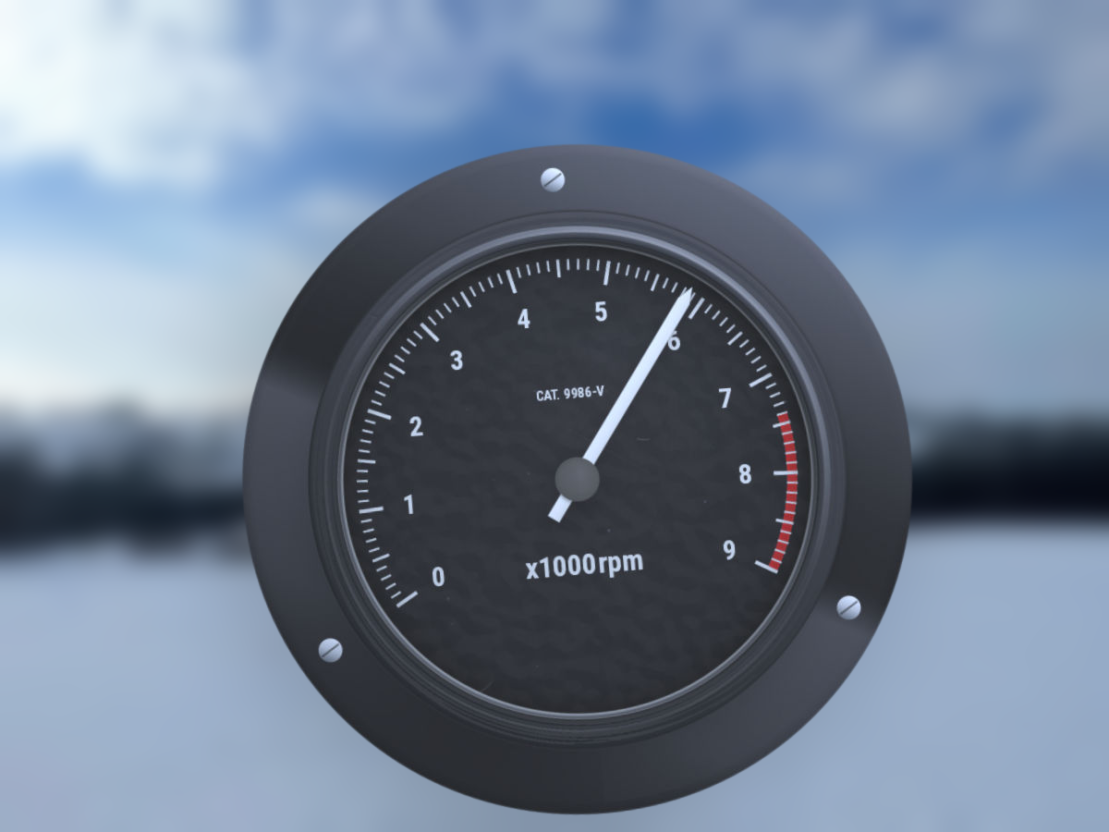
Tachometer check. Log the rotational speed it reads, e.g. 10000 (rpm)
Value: 5850 (rpm)
